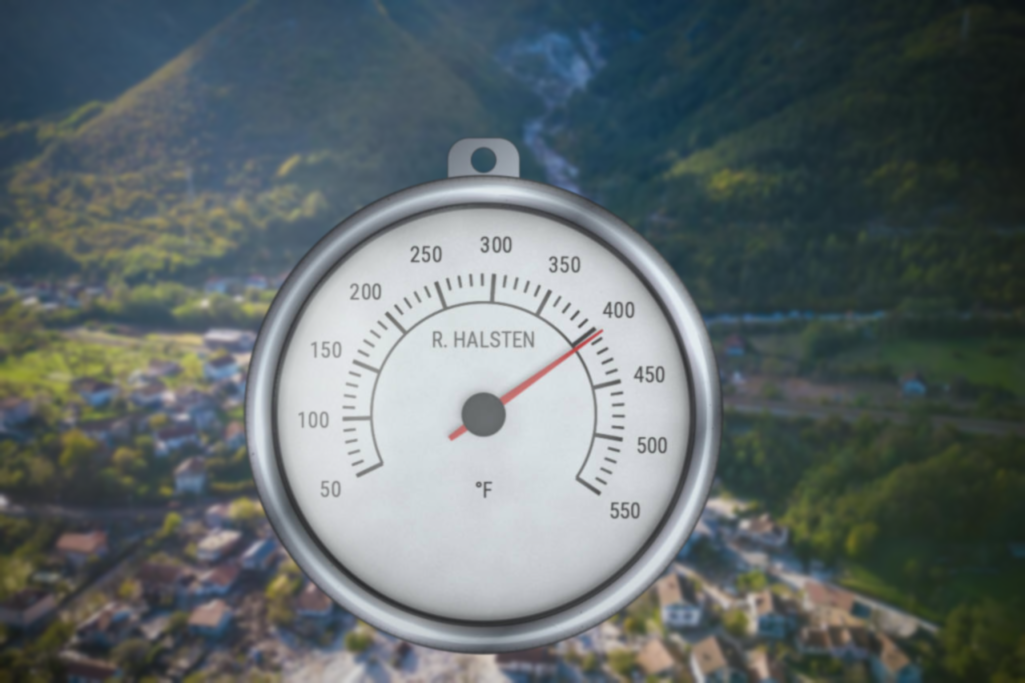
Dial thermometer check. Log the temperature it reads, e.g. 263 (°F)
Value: 405 (°F)
